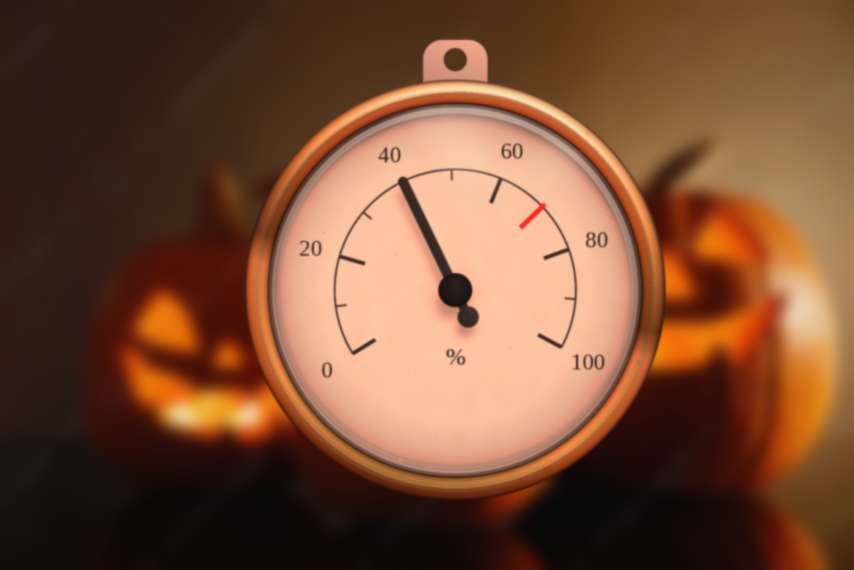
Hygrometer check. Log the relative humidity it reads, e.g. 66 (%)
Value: 40 (%)
